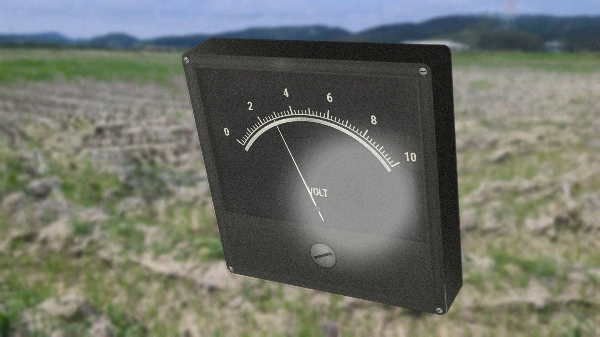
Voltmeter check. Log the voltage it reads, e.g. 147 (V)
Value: 3 (V)
